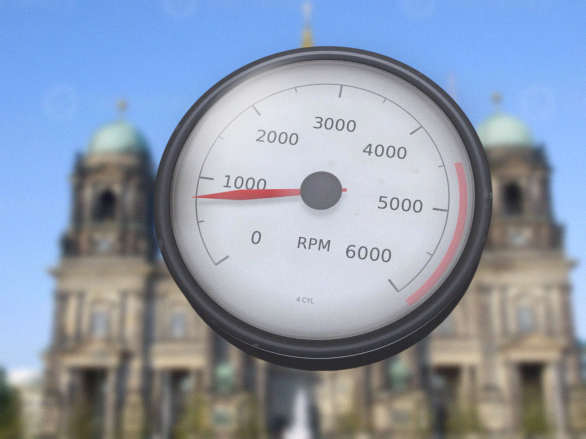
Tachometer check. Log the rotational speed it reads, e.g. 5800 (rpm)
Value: 750 (rpm)
